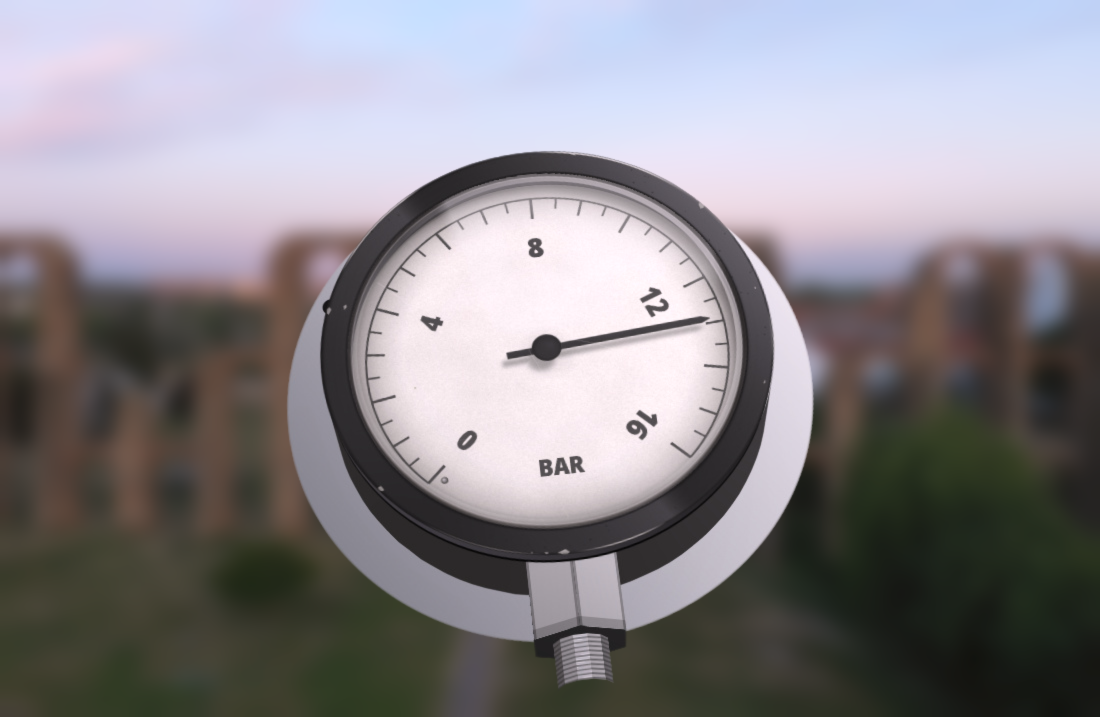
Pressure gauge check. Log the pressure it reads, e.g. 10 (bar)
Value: 13 (bar)
